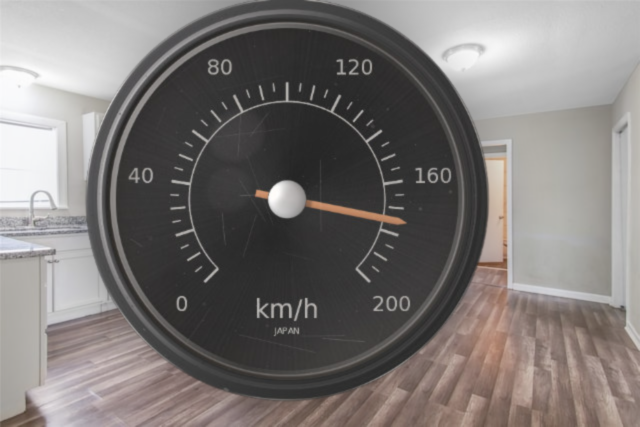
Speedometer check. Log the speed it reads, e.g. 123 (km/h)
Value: 175 (km/h)
